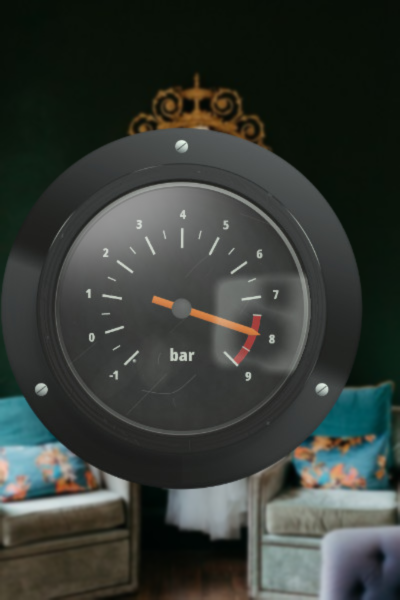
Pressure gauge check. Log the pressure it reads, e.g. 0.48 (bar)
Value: 8 (bar)
